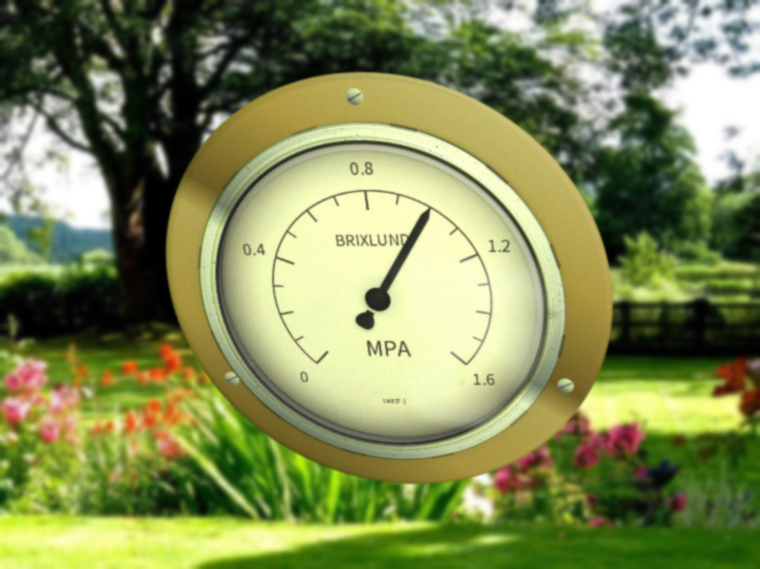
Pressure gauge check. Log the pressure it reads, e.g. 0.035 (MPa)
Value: 1 (MPa)
